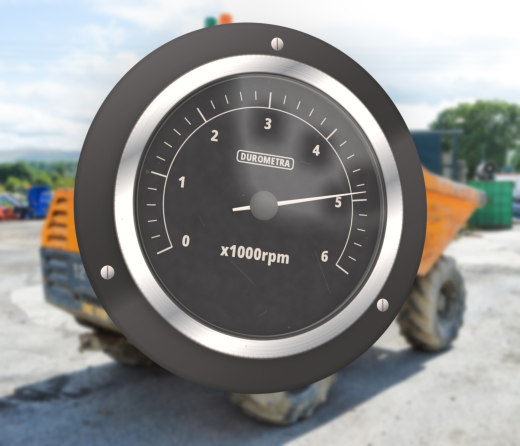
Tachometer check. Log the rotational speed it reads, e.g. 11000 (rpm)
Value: 4900 (rpm)
